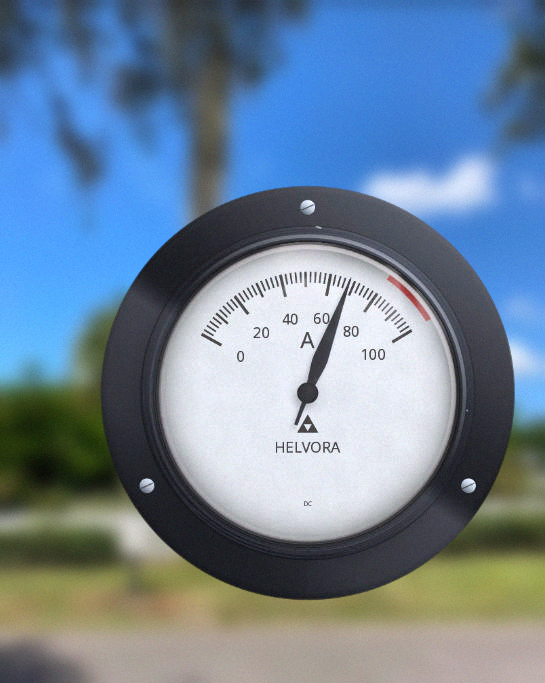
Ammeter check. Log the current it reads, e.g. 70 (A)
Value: 68 (A)
